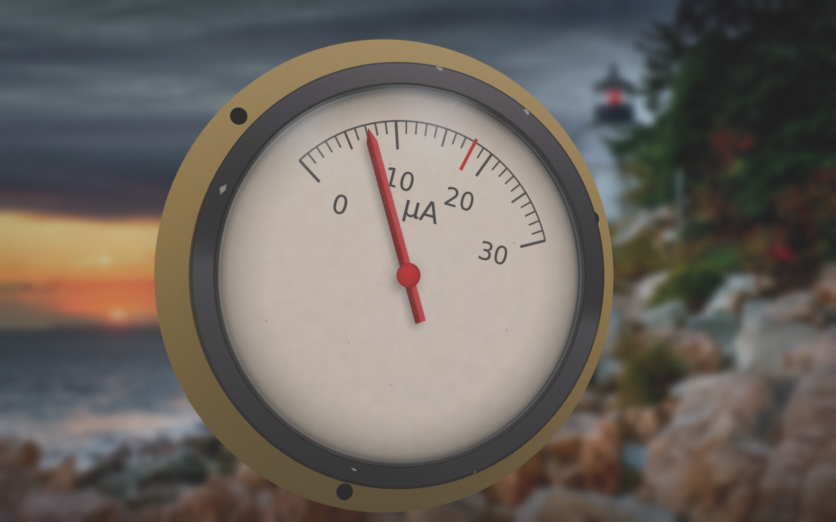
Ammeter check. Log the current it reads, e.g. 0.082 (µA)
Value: 7 (µA)
